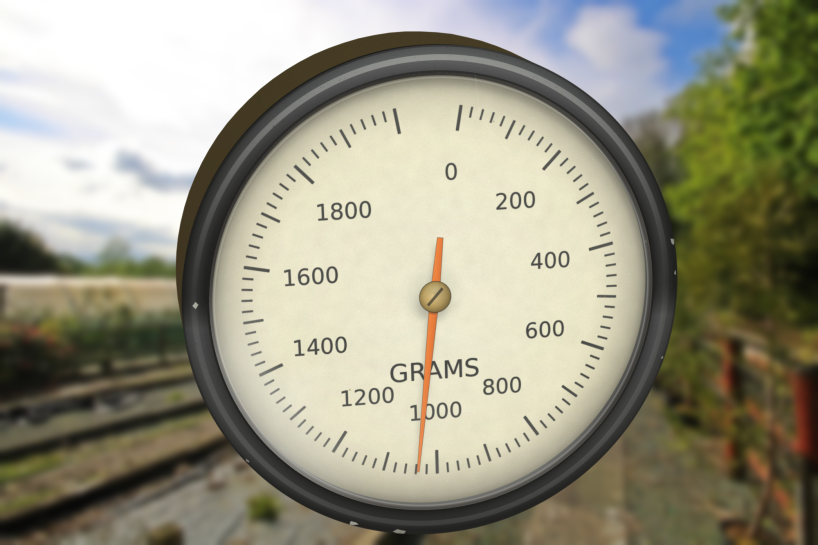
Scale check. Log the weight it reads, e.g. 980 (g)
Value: 1040 (g)
